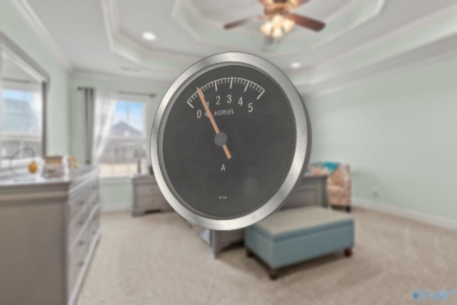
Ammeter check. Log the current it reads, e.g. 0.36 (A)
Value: 1 (A)
